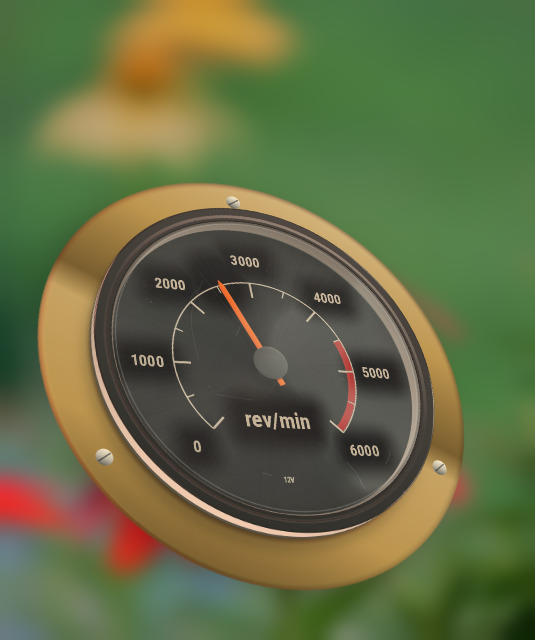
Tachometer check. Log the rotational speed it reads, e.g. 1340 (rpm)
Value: 2500 (rpm)
